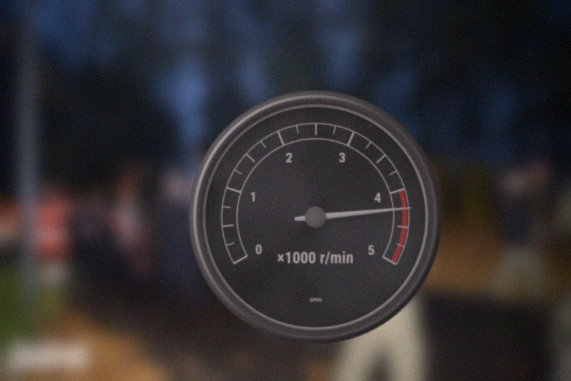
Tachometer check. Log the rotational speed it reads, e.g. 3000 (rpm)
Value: 4250 (rpm)
